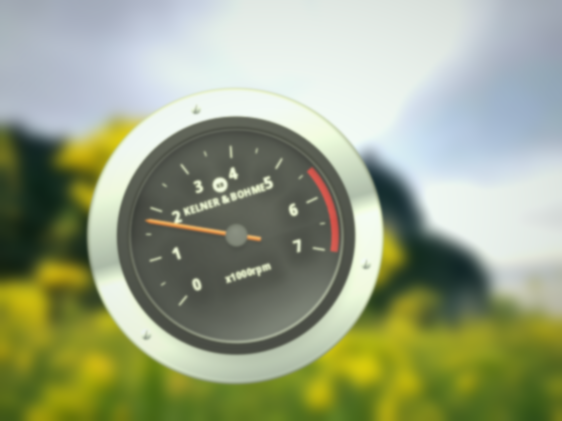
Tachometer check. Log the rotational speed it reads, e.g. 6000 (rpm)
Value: 1750 (rpm)
